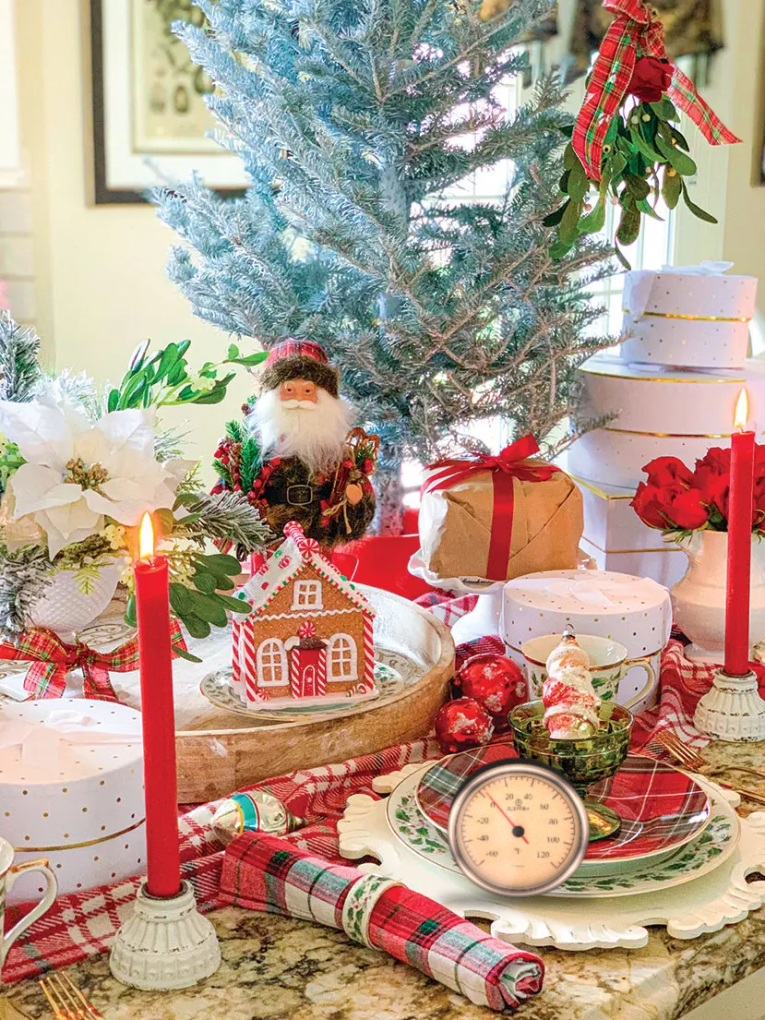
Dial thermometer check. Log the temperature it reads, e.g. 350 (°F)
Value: 4 (°F)
